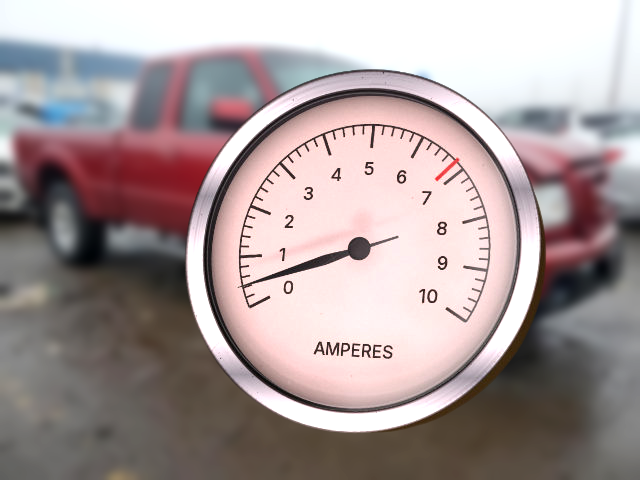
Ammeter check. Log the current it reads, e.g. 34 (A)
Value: 0.4 (A)
